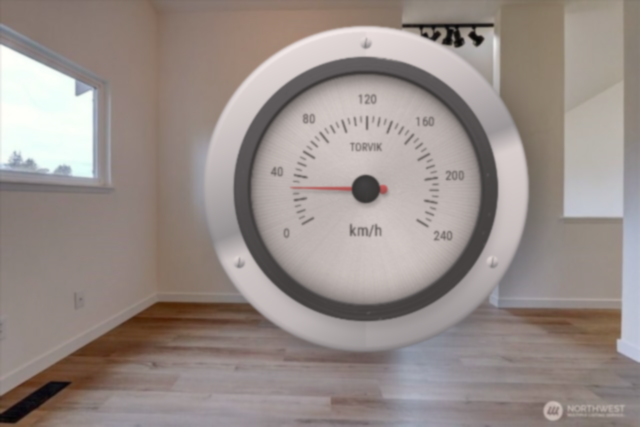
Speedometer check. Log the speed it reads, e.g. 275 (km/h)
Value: 30 (km/h)
